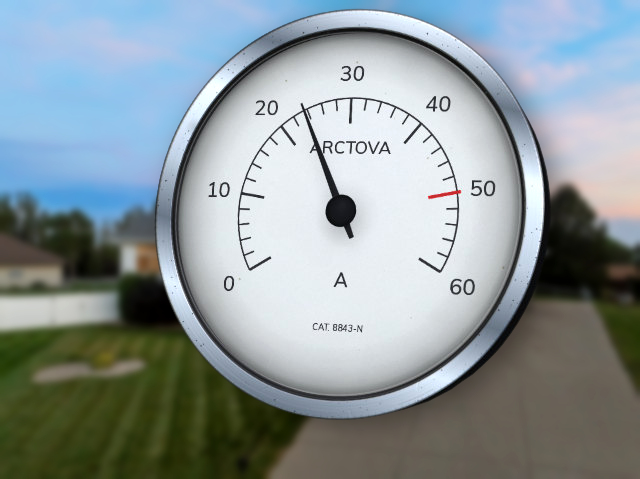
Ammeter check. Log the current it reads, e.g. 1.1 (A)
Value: 24 (A)
